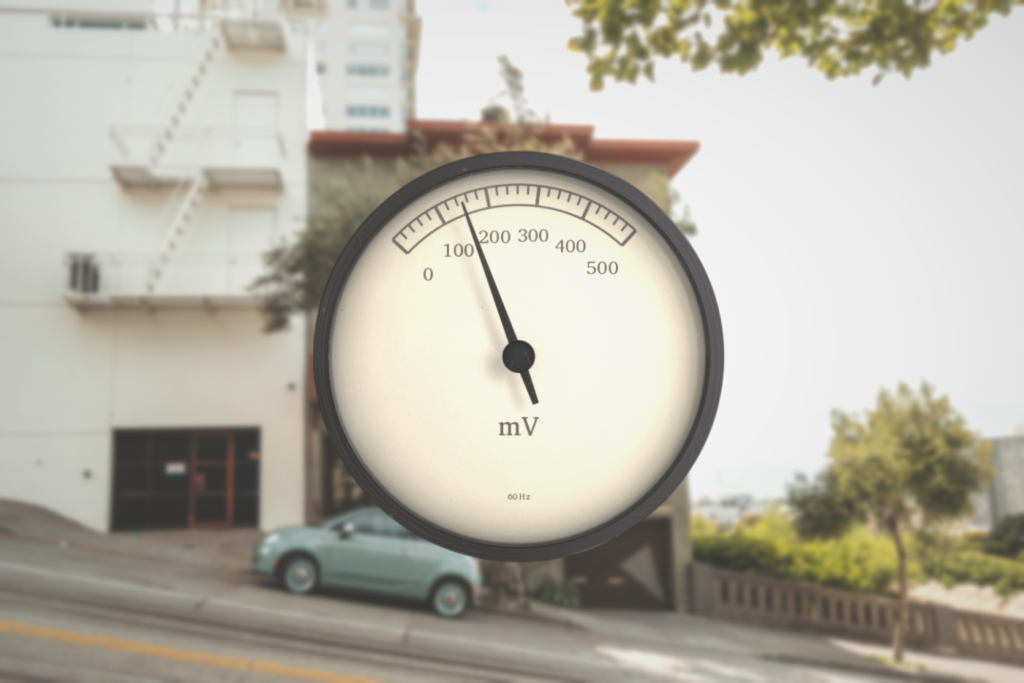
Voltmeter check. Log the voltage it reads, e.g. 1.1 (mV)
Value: 150 (mV)
